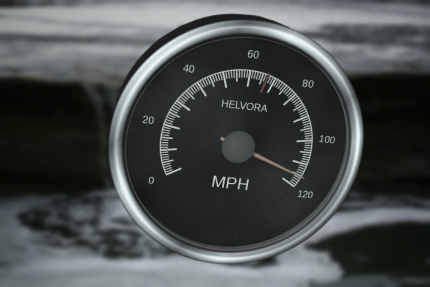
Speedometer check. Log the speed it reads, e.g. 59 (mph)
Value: 115 (mph)
